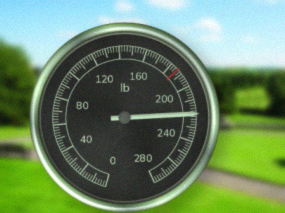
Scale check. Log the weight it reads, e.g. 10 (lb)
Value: 220 (lb)
